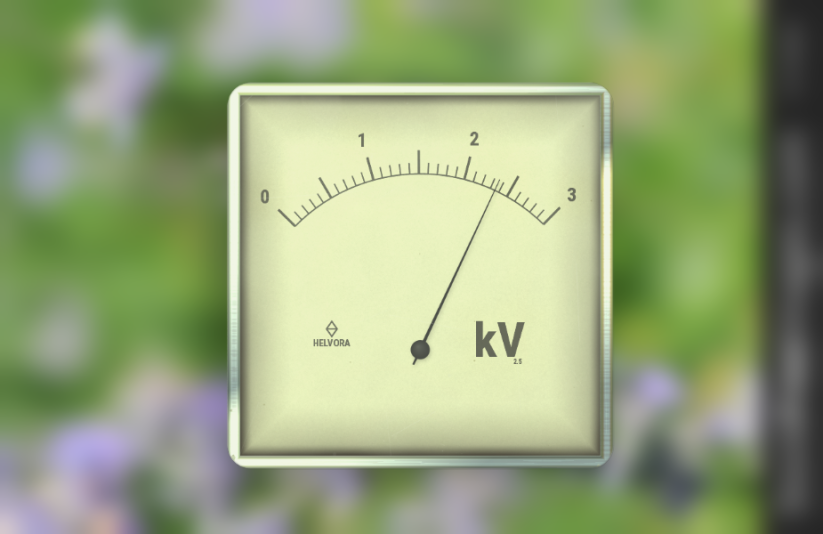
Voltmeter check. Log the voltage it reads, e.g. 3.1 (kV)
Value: 2.35 (kV)
